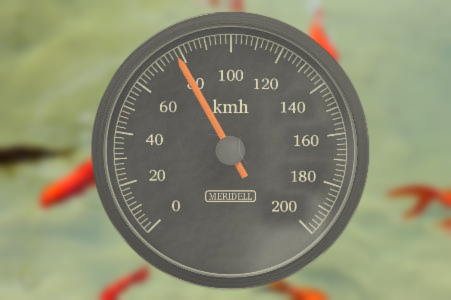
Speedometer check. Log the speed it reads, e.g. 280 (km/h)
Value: 78 (km/h)
